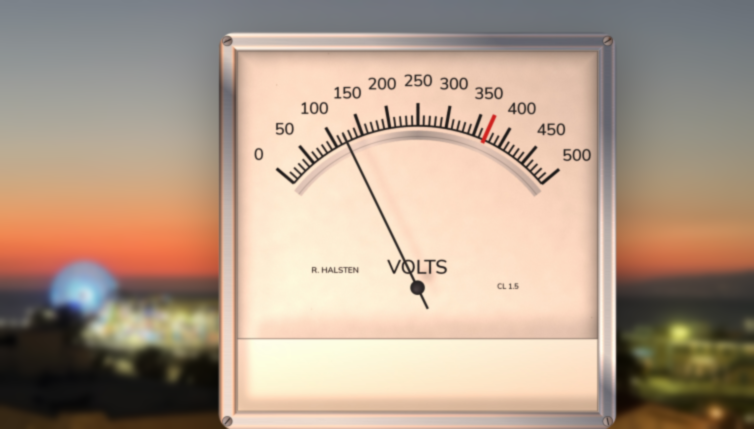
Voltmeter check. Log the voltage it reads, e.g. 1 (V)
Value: 120 (V)
